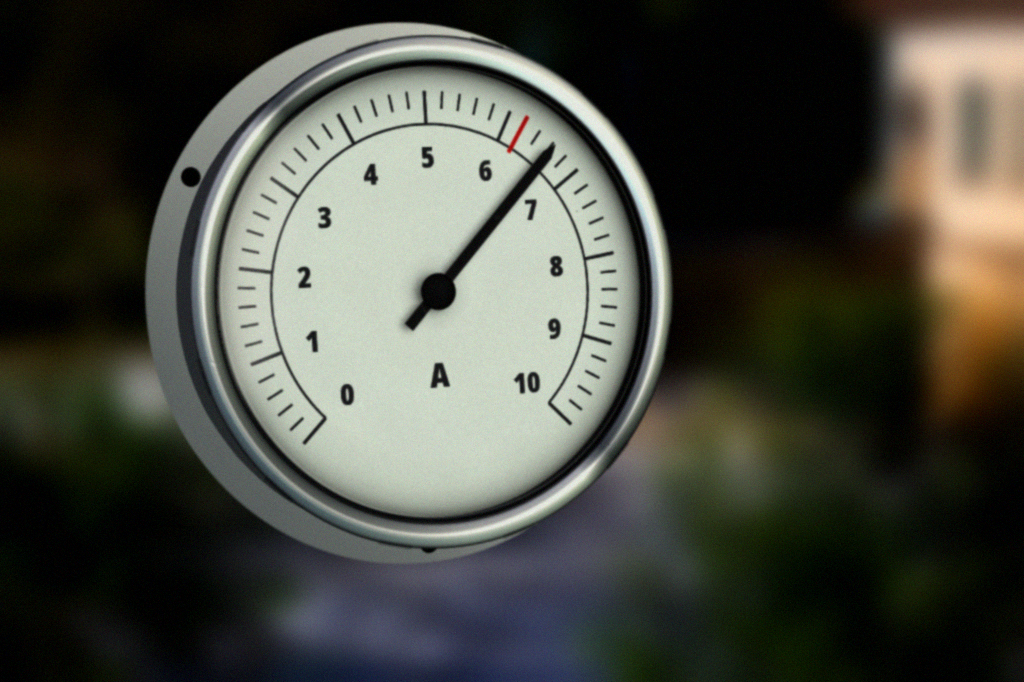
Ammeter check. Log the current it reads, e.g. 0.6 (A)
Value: 6.6 (A)
